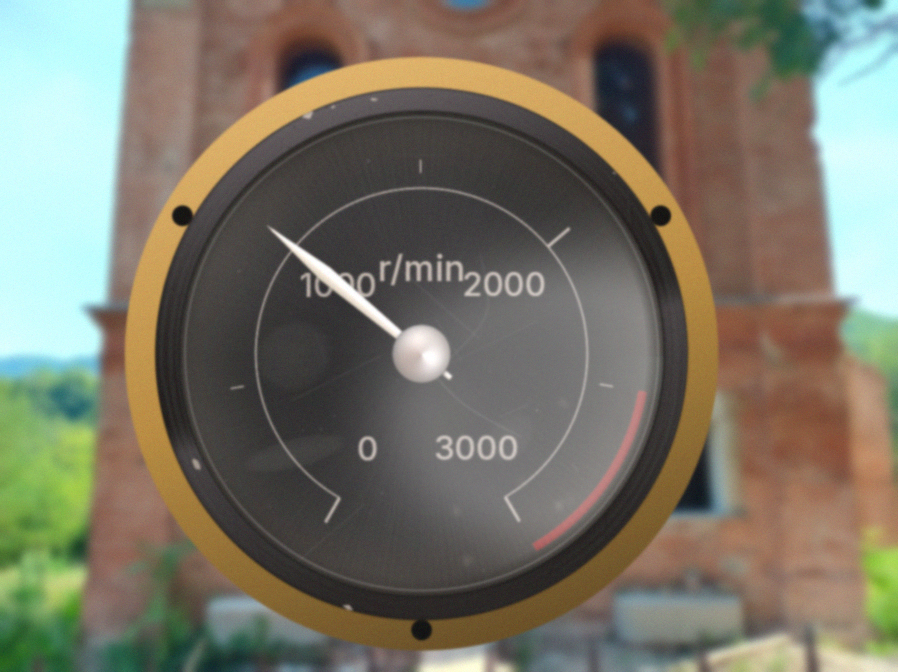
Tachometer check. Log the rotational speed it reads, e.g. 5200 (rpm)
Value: 1000 (rpm)
